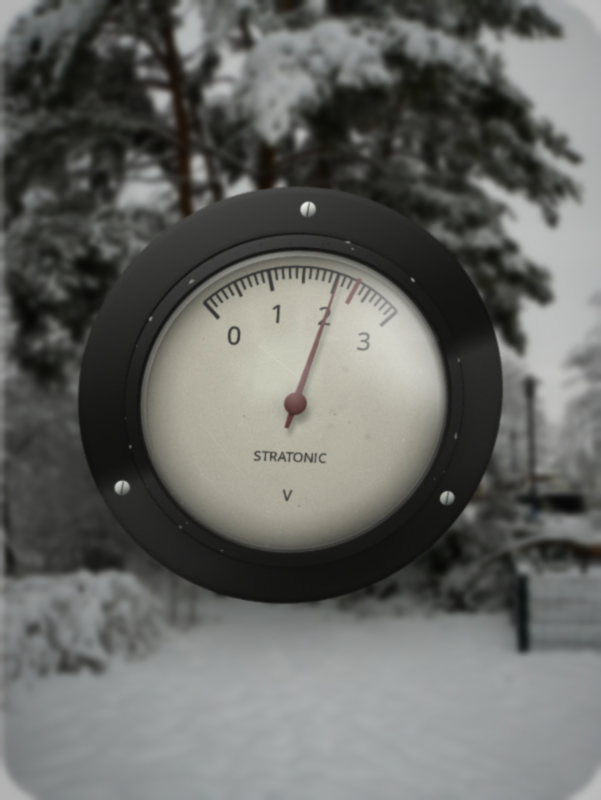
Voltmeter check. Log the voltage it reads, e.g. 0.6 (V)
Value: 2 (V)
